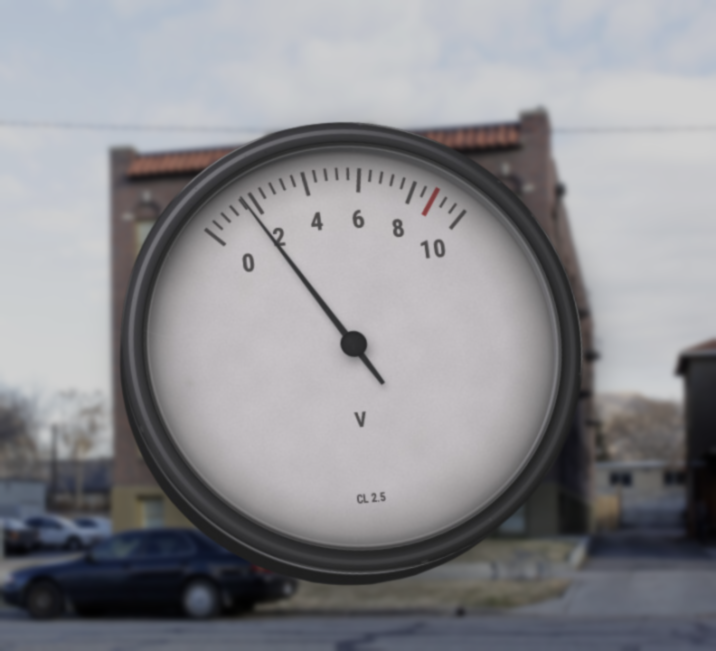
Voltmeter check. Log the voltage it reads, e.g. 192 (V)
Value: 1.6 (V)
